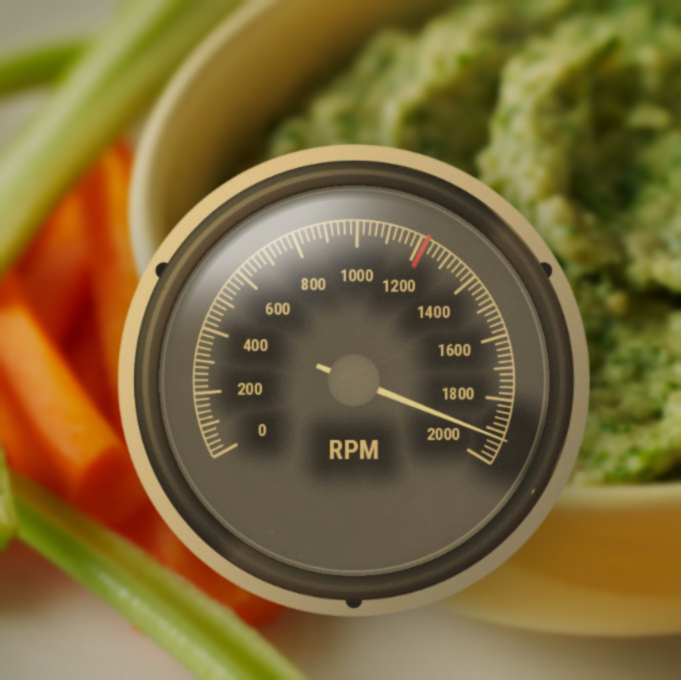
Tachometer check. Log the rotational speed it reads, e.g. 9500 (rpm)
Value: 1920 (rpm)
